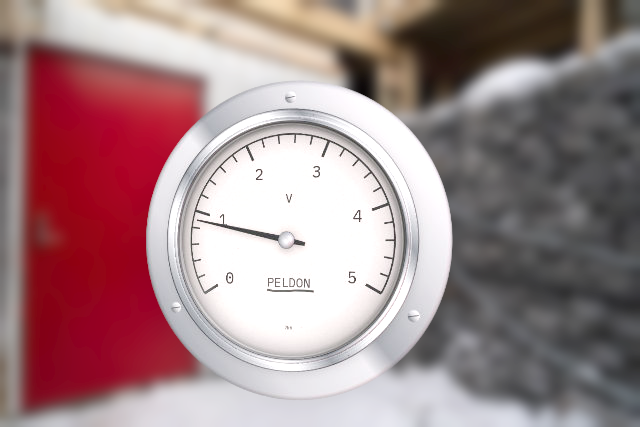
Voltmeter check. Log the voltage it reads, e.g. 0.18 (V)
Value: 0.9 (V)
